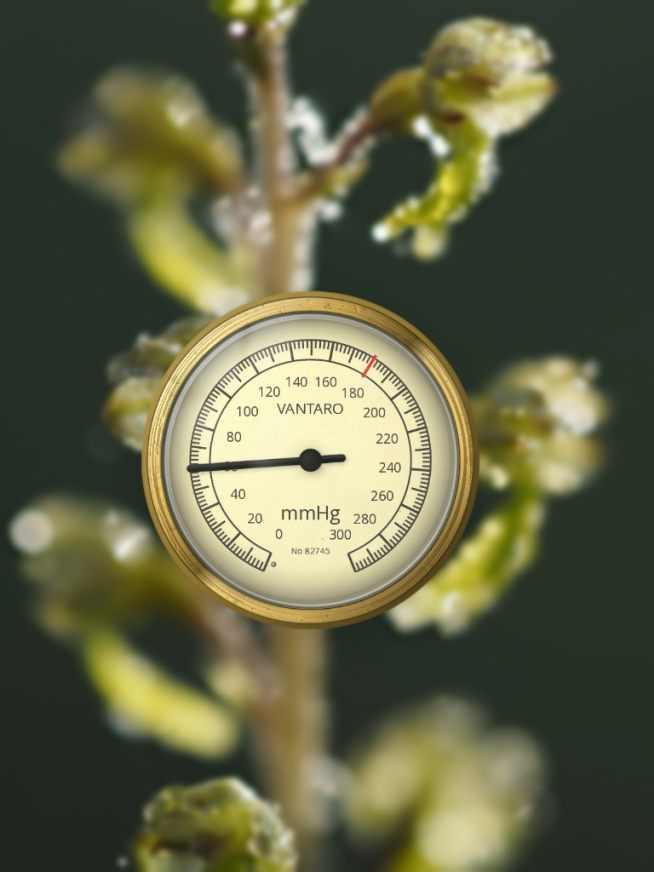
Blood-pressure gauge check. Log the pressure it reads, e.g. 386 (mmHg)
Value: 60 (mmHg)
